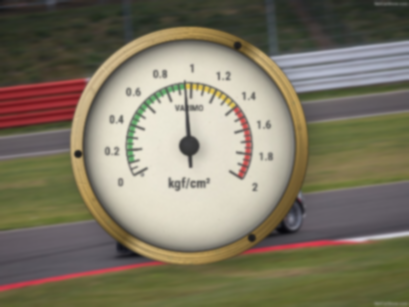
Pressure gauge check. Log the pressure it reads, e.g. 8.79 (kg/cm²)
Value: 0.95 (kg/cm²)
